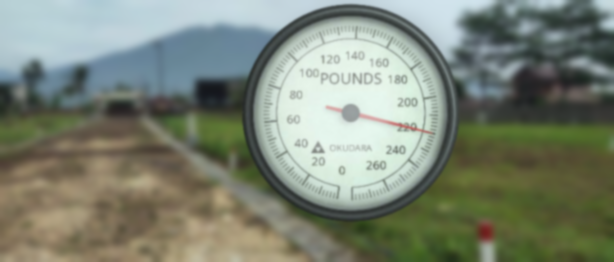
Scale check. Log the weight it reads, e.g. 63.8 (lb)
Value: 220 (lb)
